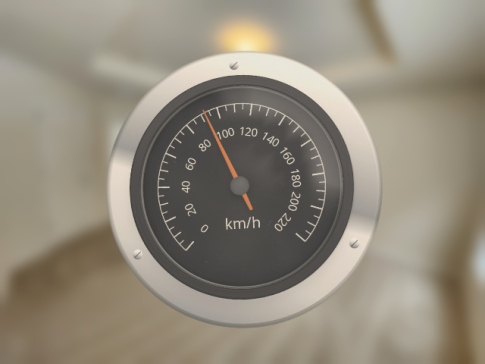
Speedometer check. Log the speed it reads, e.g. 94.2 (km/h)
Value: 92.5 (km/h)
